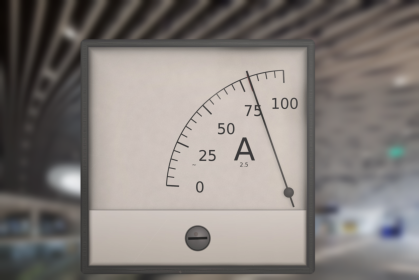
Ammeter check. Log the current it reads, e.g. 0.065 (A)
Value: 80 (A)
